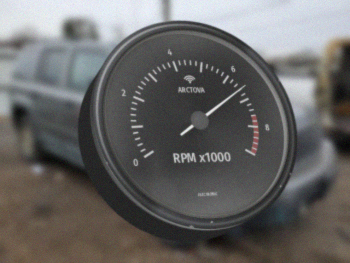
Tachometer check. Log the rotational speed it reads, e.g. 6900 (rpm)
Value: 6600 (rpm)
